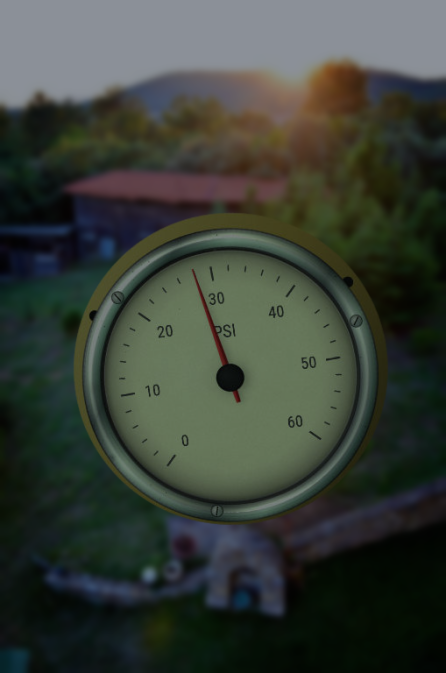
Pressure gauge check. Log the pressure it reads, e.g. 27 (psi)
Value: 28 (psi)
